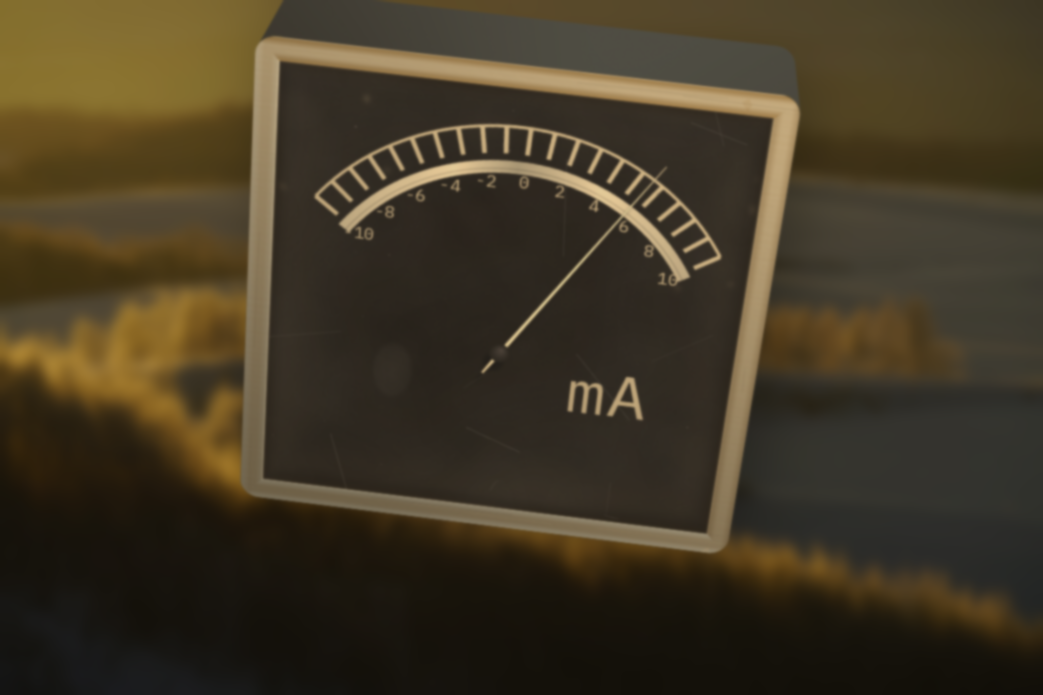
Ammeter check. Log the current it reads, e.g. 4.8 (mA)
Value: 5.5 (mA)
